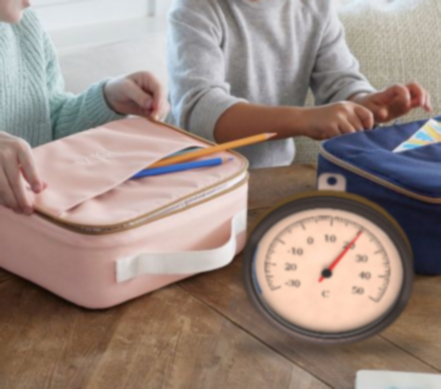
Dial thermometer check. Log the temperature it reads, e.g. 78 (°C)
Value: 20 (°C)
